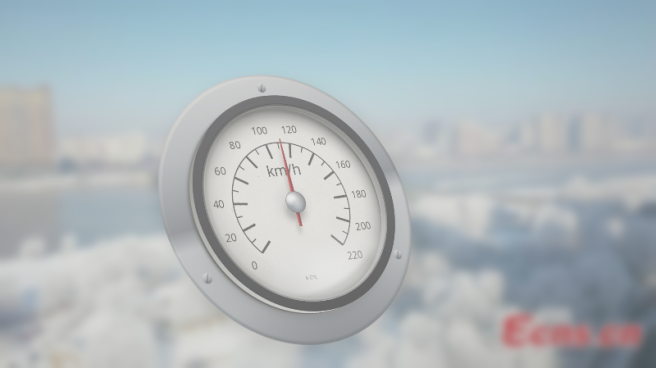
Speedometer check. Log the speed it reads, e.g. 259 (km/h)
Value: 110 (km/h)
